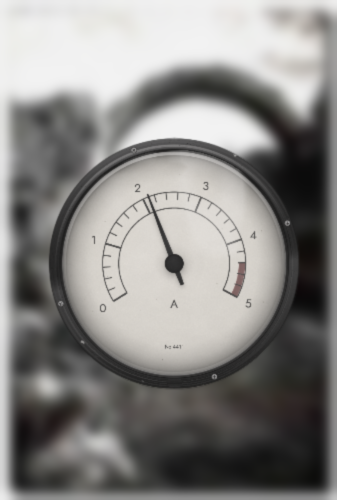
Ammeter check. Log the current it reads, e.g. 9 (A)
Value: 2.1 (A)
